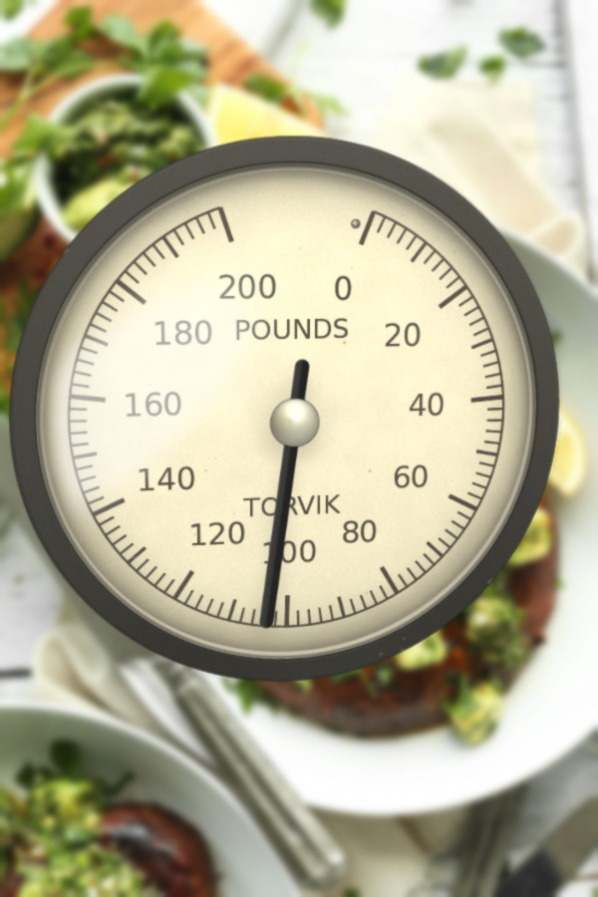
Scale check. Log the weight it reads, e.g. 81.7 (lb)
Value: 104 (lb)
